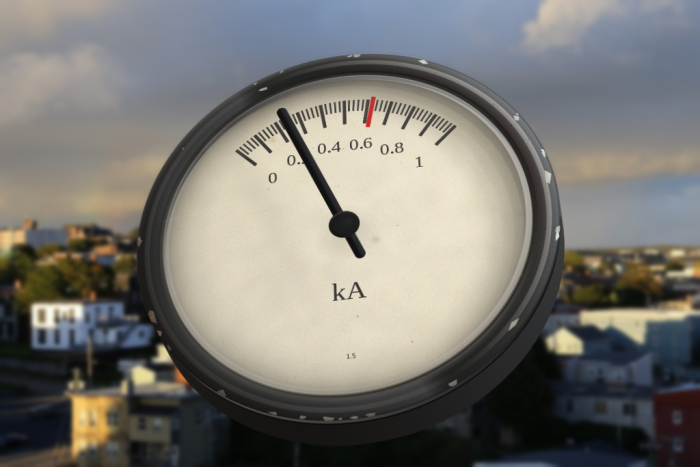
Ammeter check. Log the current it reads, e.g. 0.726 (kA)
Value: 0.24 (kA)
